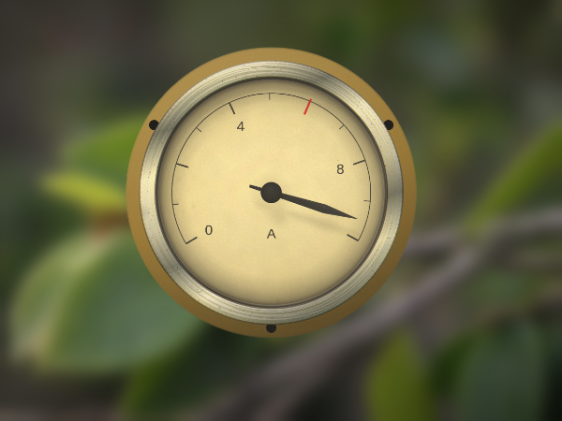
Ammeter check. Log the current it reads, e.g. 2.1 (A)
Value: 9.5 (A)
